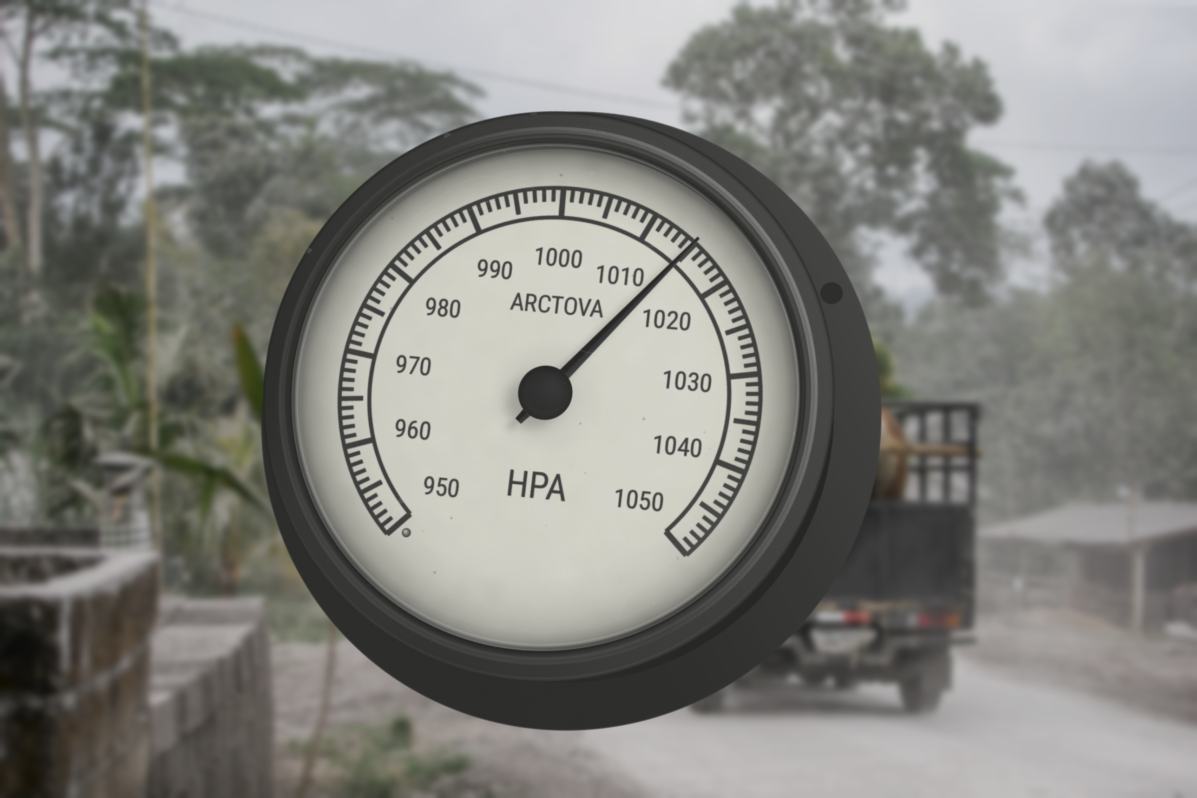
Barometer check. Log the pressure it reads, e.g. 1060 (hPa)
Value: 1015 (hPa)
